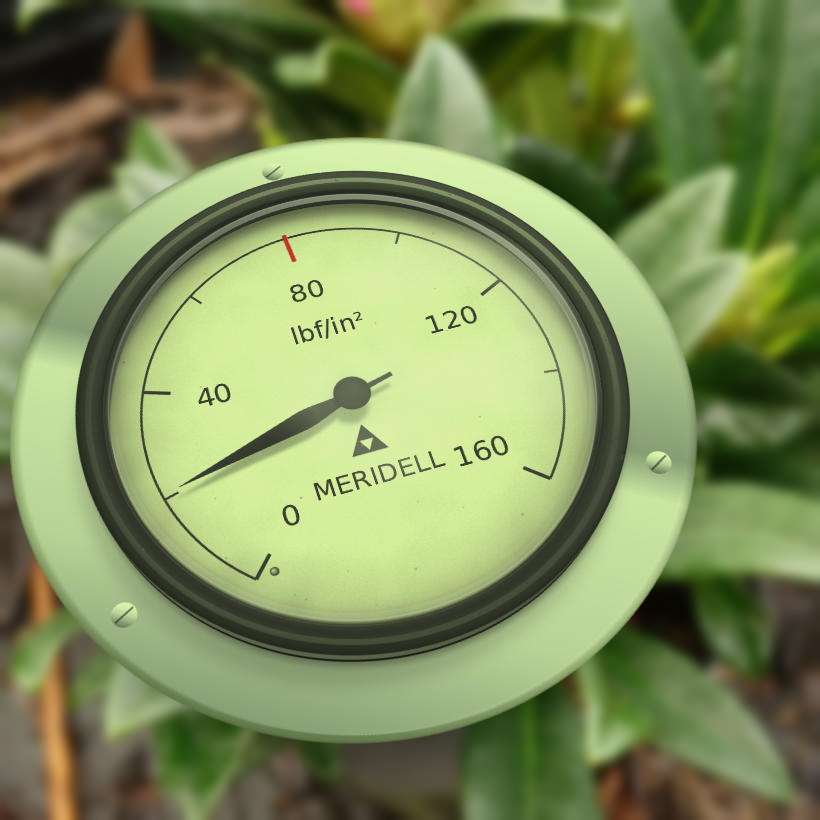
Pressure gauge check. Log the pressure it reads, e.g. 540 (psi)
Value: 20 (psi)
